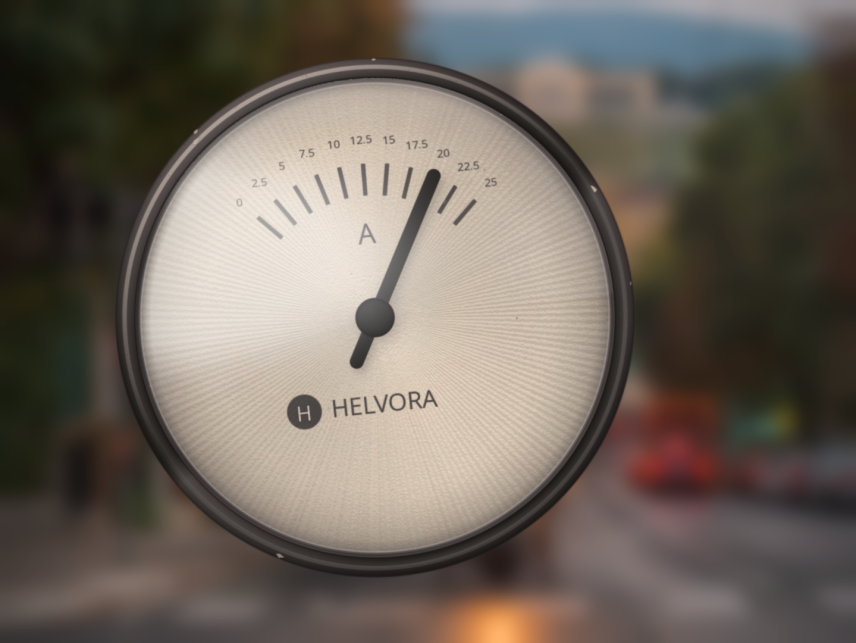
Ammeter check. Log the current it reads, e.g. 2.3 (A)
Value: 20 (A)
